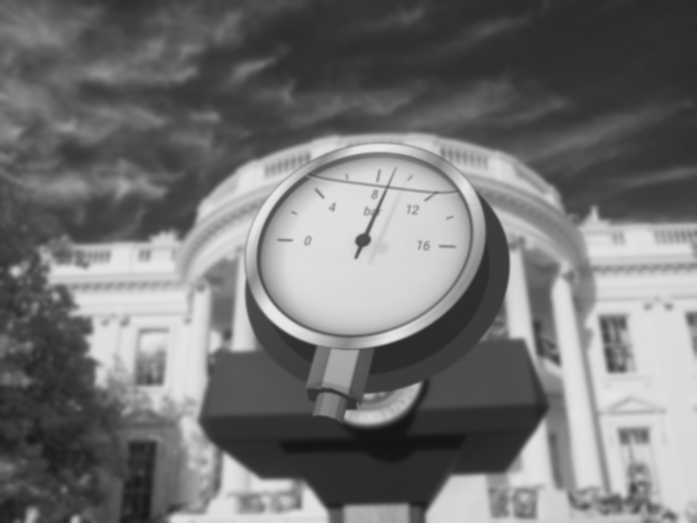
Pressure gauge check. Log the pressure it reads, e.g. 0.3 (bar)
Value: 9 (bar)
